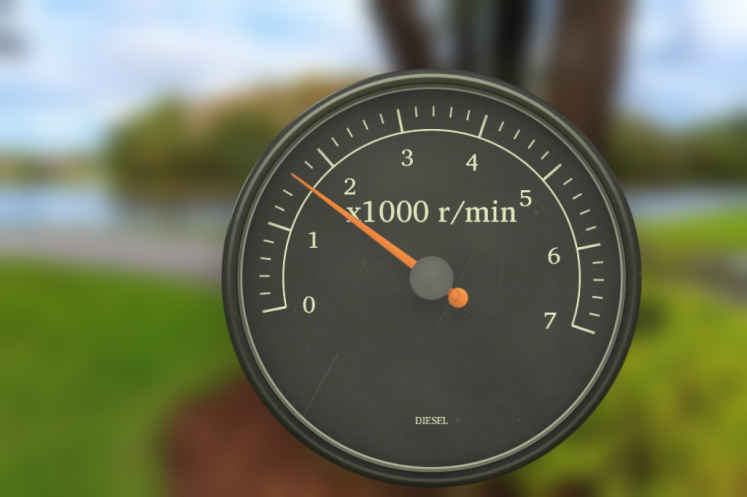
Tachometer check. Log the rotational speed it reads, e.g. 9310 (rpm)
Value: 1600 (rpm)
